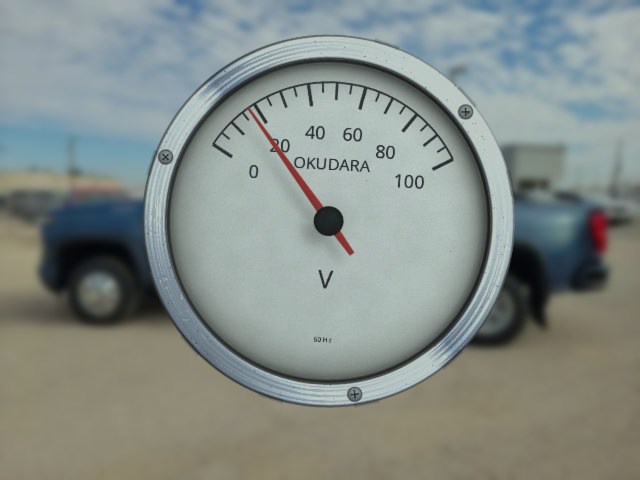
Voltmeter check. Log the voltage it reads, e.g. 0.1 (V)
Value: 17.5 (V)
